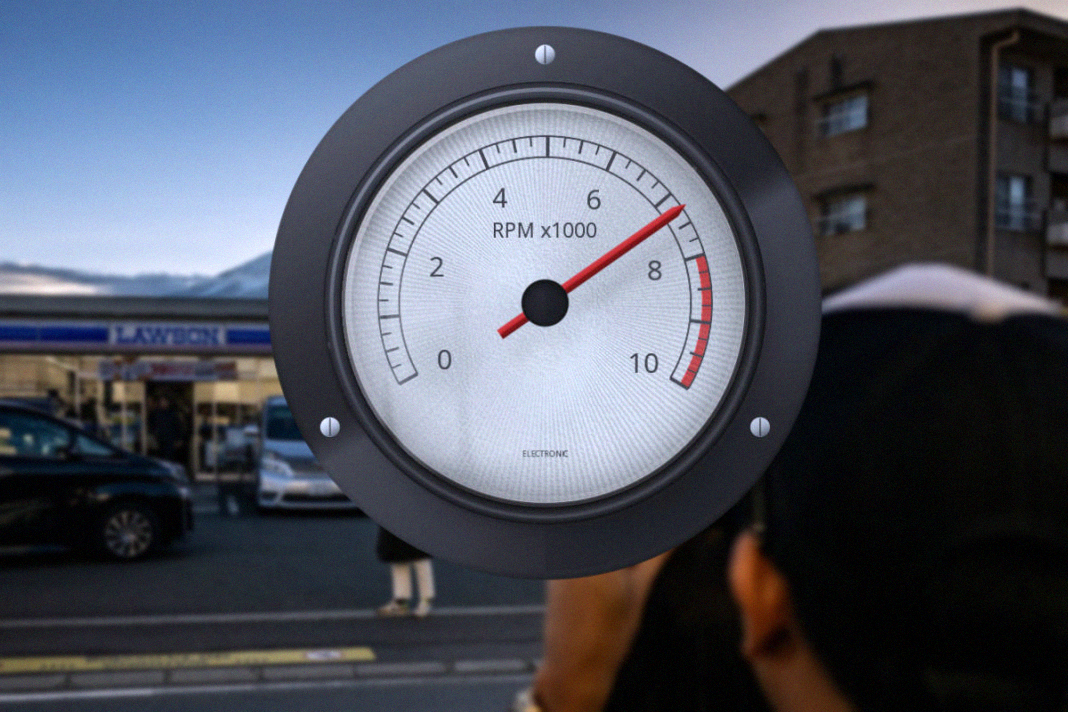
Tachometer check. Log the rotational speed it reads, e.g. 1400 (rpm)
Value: 7250 (rpm)
